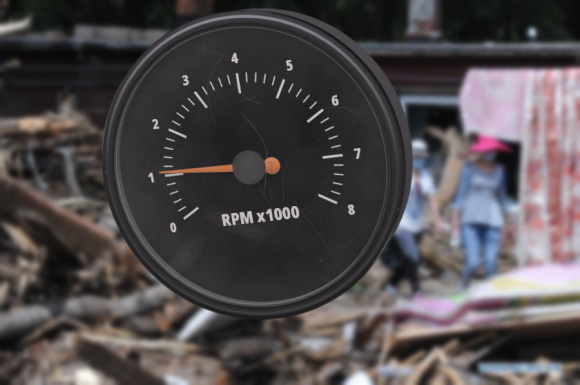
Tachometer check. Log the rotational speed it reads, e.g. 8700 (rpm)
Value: 1100 (rpm)
